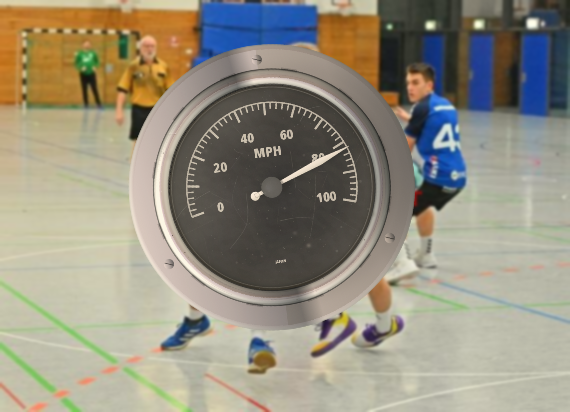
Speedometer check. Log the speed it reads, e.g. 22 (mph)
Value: 82 (mph)
